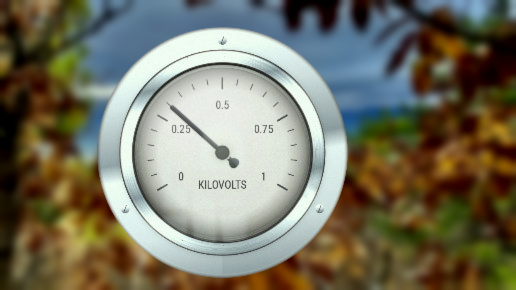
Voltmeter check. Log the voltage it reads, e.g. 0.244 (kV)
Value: 0.3 (kV)
